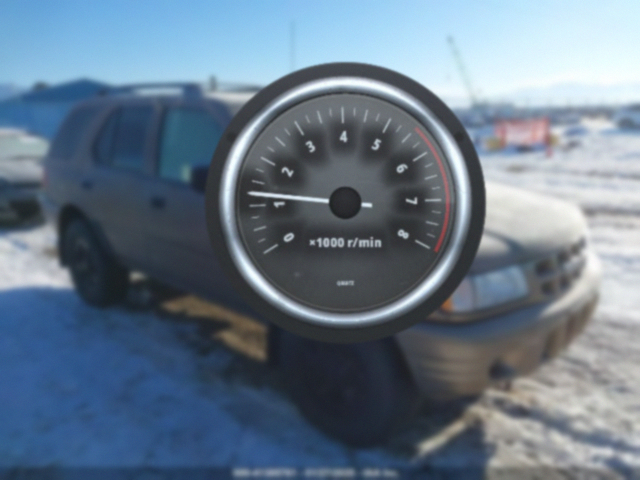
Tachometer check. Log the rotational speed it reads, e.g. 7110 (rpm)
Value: 1250 (rpm)
